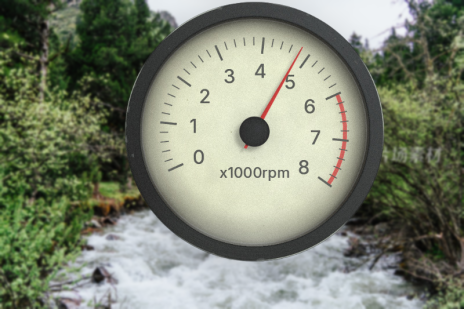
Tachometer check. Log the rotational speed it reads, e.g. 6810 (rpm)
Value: 4800 (rpm)
